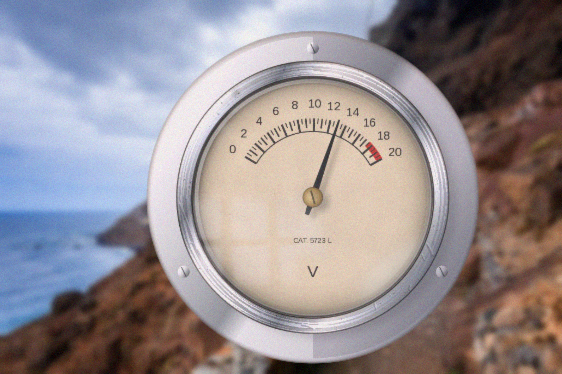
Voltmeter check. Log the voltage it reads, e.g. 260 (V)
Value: 13 (V)
